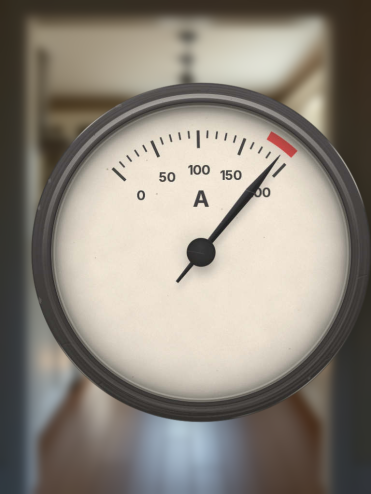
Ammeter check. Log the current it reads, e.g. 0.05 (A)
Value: 190 (A)
